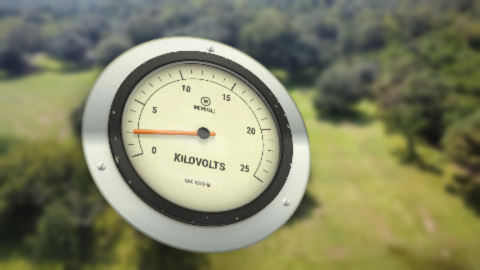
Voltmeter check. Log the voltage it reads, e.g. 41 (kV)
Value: 2 (kV)
